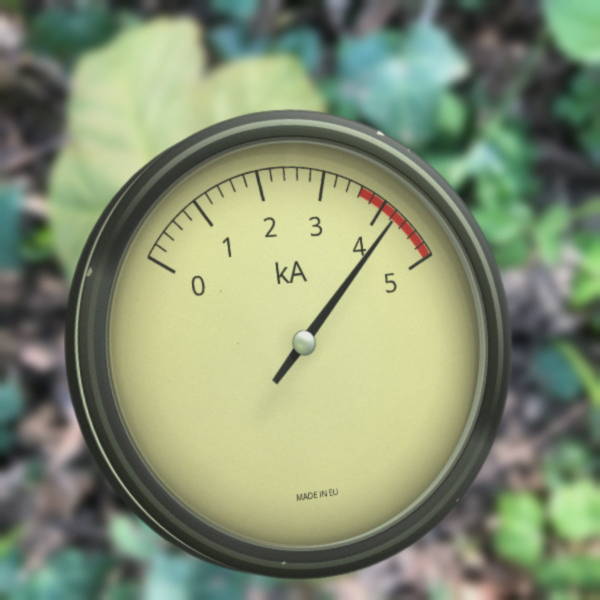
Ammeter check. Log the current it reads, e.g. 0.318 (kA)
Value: 4.2 (kA)
